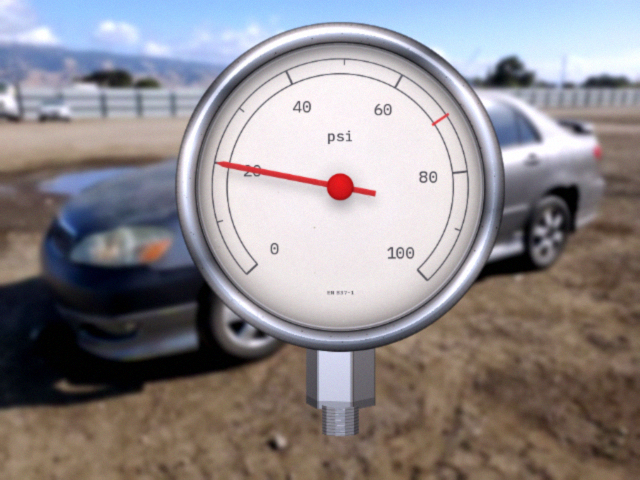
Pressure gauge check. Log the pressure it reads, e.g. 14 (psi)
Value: 20 (psi)
